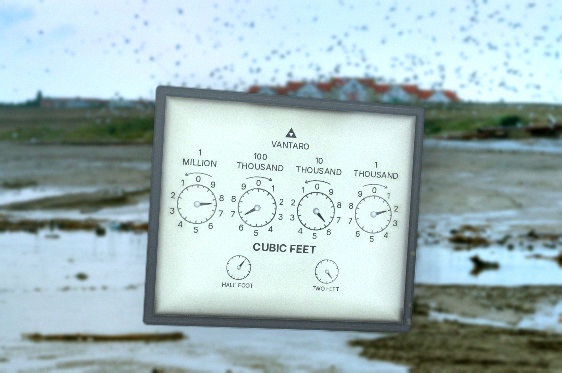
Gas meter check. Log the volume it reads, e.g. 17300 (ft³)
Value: 766200 (ft³)
